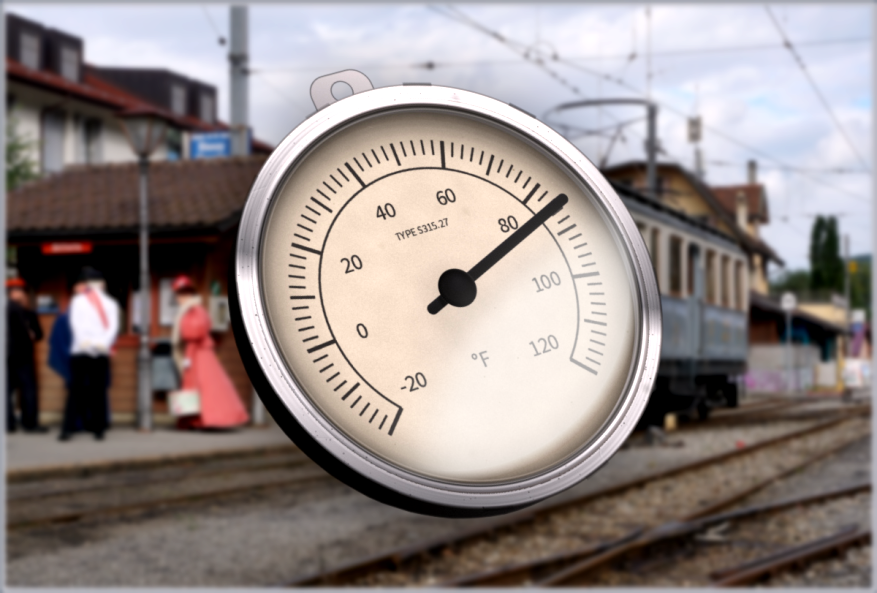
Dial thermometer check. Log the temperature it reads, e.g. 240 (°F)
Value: 85 (°F)
